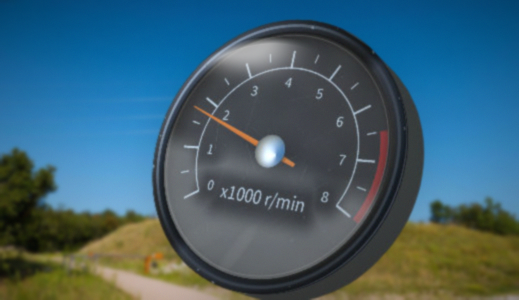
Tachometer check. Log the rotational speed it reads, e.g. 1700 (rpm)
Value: 1750 (rpm)
